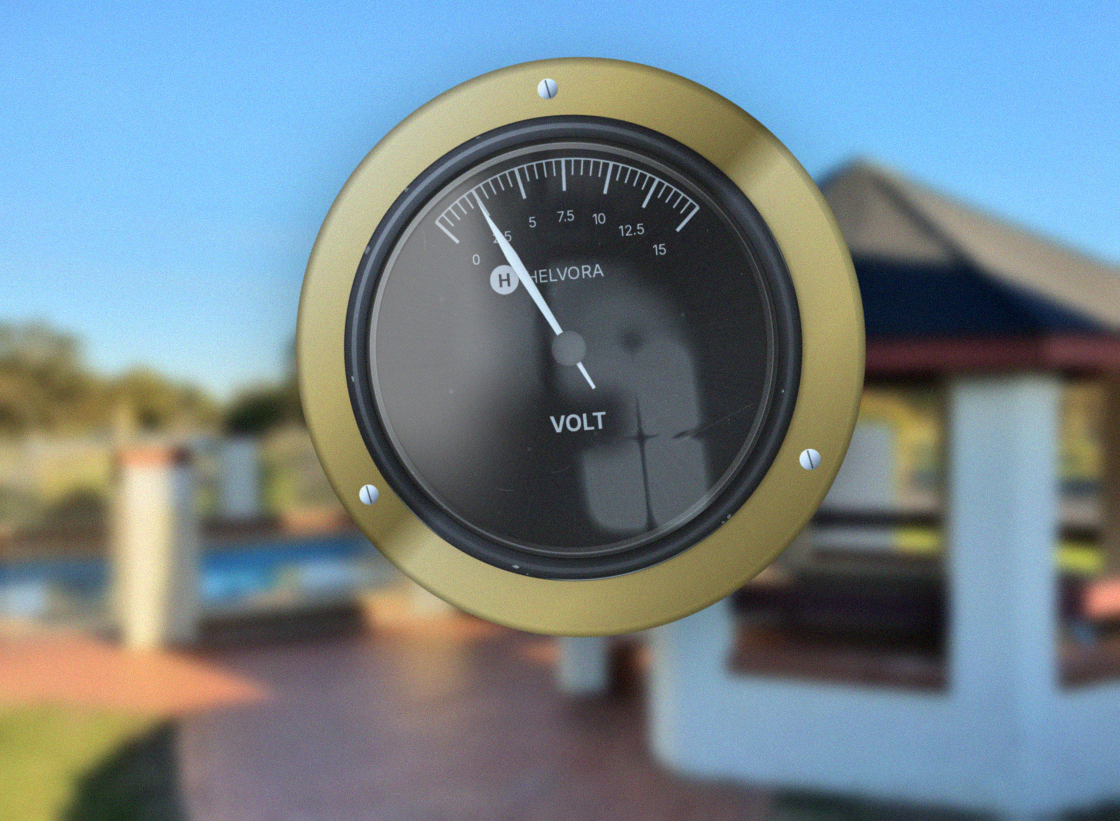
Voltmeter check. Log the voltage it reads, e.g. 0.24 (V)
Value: 2.5 (V)
